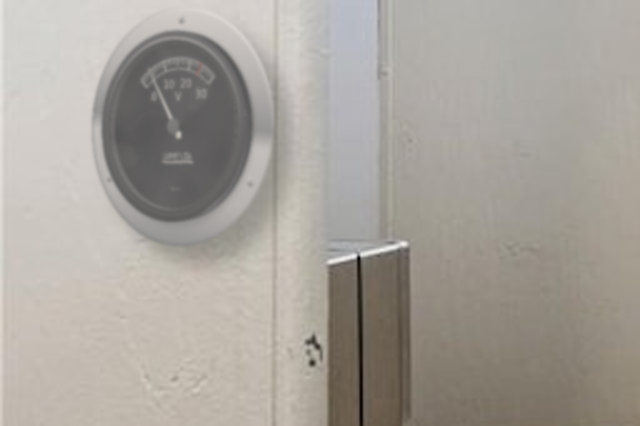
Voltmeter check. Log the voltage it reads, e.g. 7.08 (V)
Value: 5 (V)
